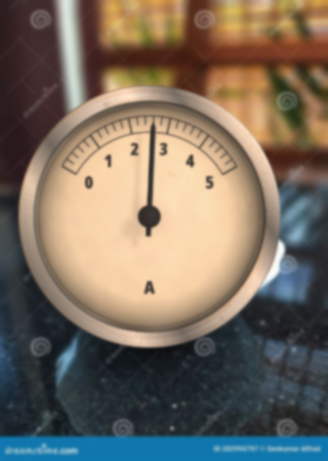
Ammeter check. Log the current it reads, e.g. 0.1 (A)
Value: 2.6 (A)
